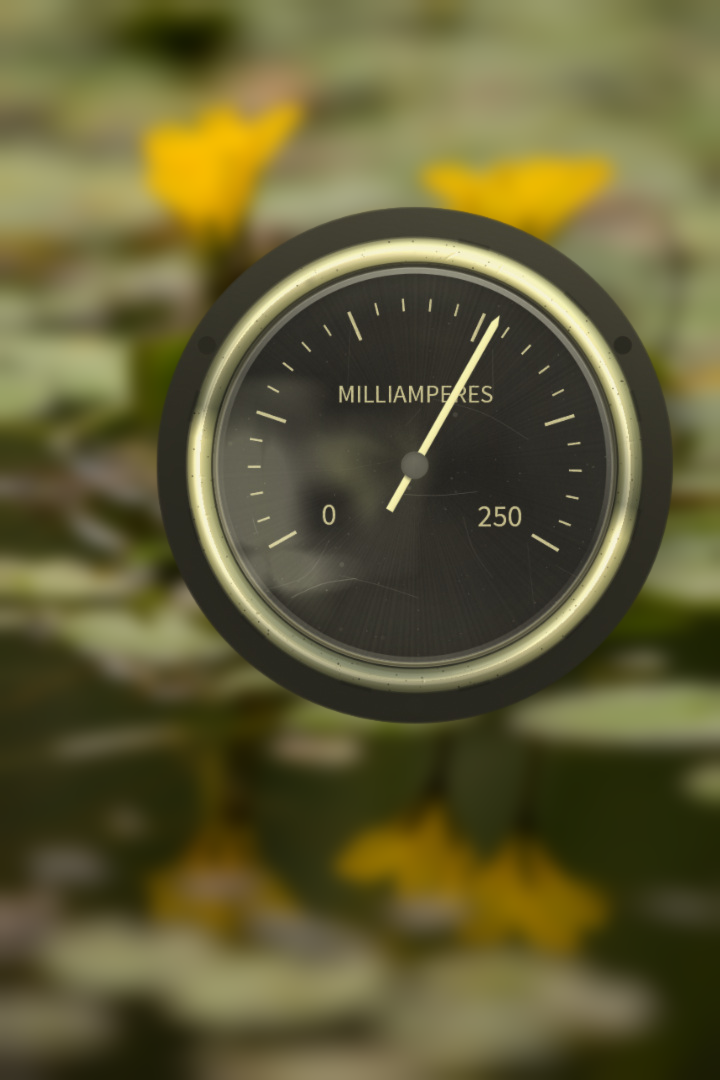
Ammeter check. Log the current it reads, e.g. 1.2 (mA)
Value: 155 (mA)
